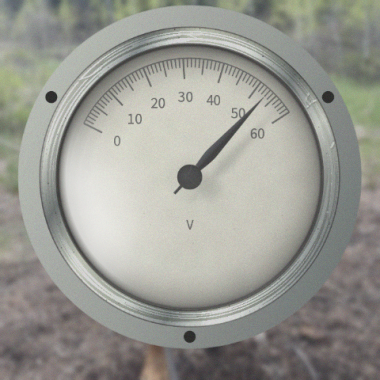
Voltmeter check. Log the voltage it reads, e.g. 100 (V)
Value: 53 (V)
